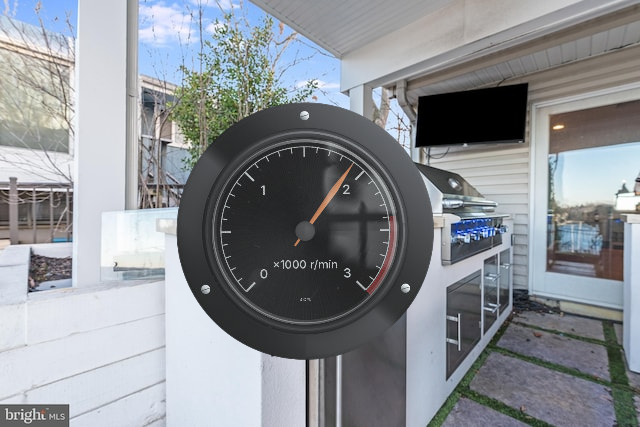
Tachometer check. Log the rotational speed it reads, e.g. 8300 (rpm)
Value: 1900 (rpm)
